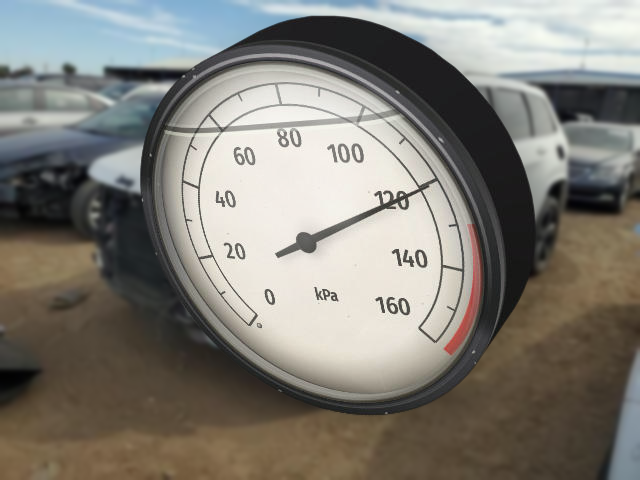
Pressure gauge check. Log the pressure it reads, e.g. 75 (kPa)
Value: 120 (kPa)
